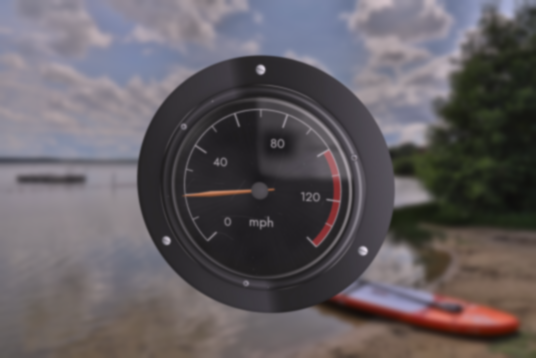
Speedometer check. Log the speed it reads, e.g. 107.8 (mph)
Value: 20 (mph)
